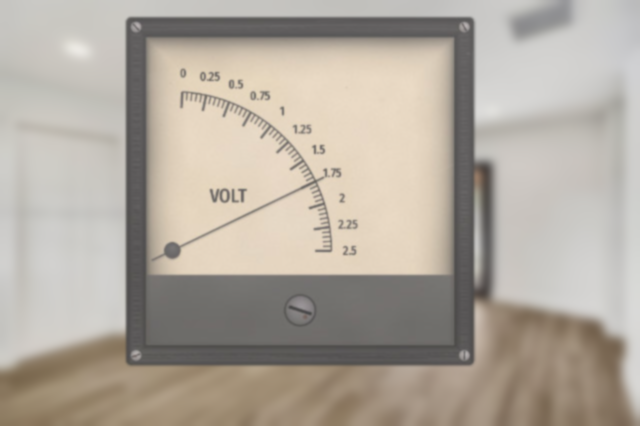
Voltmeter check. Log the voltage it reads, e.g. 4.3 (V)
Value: 1.75 (V)
